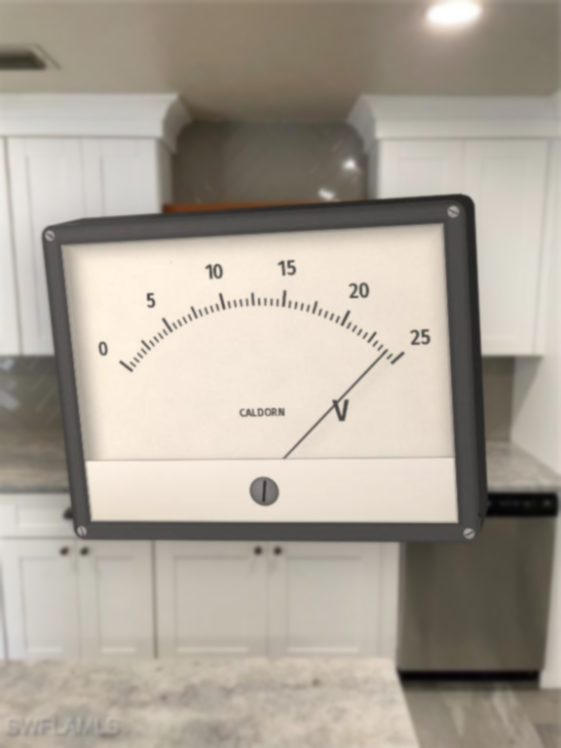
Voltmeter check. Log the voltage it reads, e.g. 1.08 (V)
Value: 24 (V)
